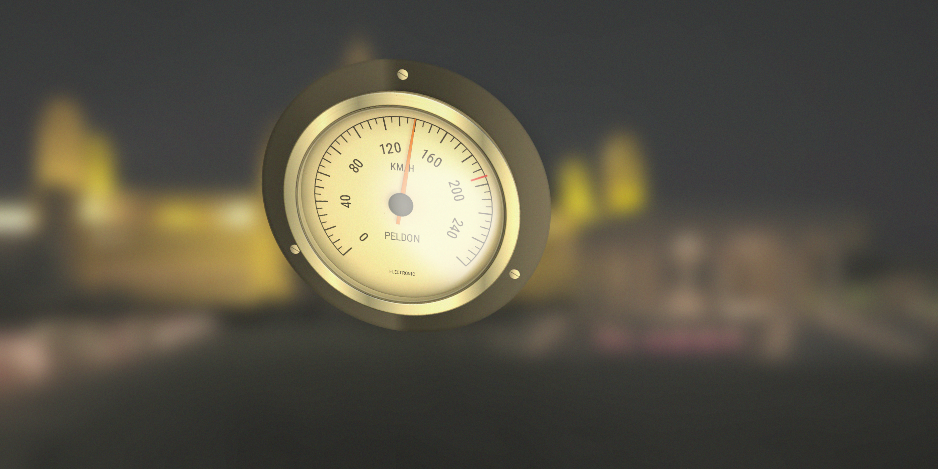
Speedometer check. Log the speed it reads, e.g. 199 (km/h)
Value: 140 (km/h)
